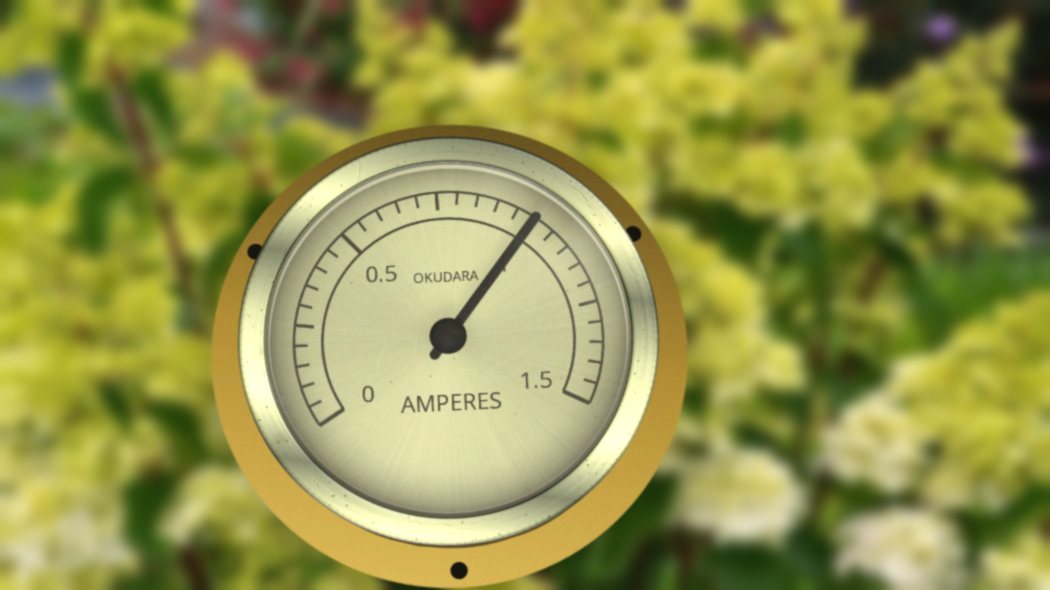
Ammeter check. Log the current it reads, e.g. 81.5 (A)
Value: 1 (A)
